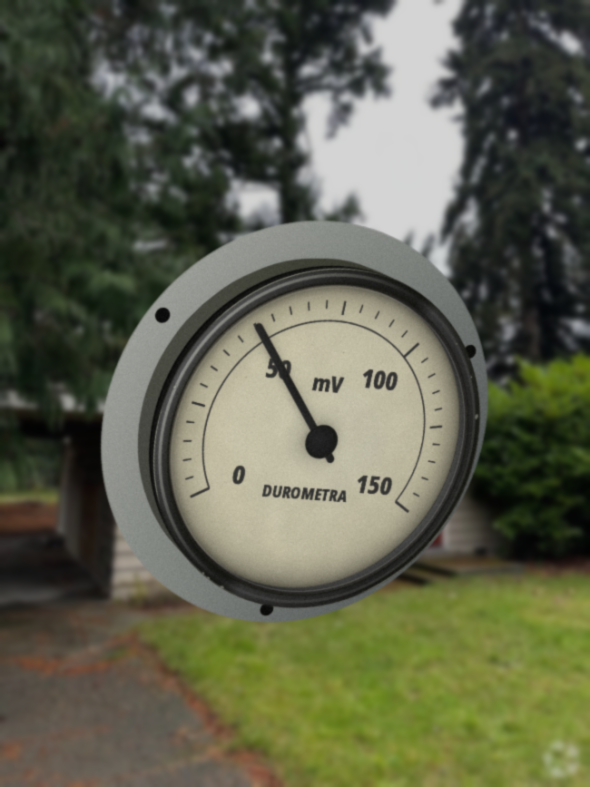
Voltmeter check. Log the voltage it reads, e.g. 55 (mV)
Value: 50 (mV)
